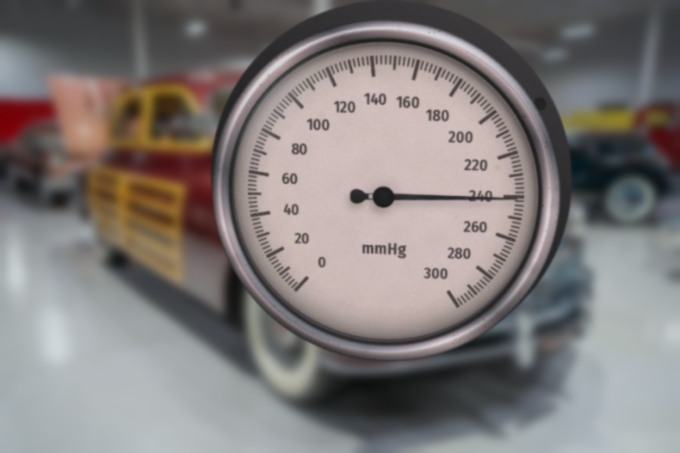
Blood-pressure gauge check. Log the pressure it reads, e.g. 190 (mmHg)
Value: 240 (mmHg)
